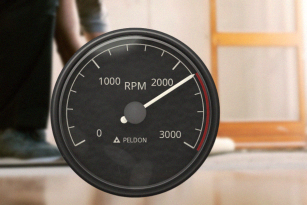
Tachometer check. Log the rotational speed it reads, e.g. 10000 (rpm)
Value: 2200 (rpm)
